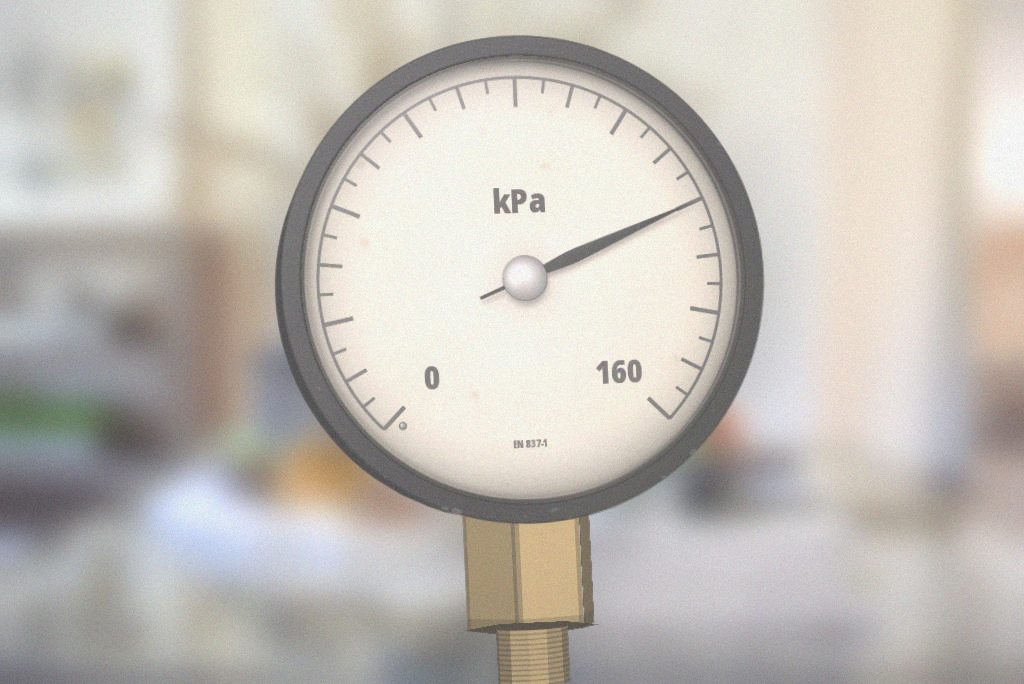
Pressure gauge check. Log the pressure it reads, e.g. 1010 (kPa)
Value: 120 (kPa)
